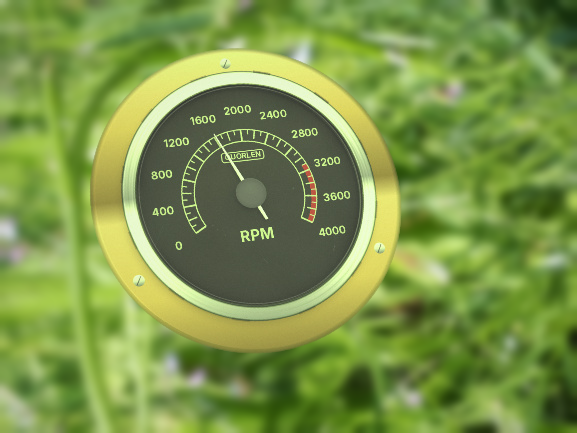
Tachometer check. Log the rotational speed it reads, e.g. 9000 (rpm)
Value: 1600 (rpm)
